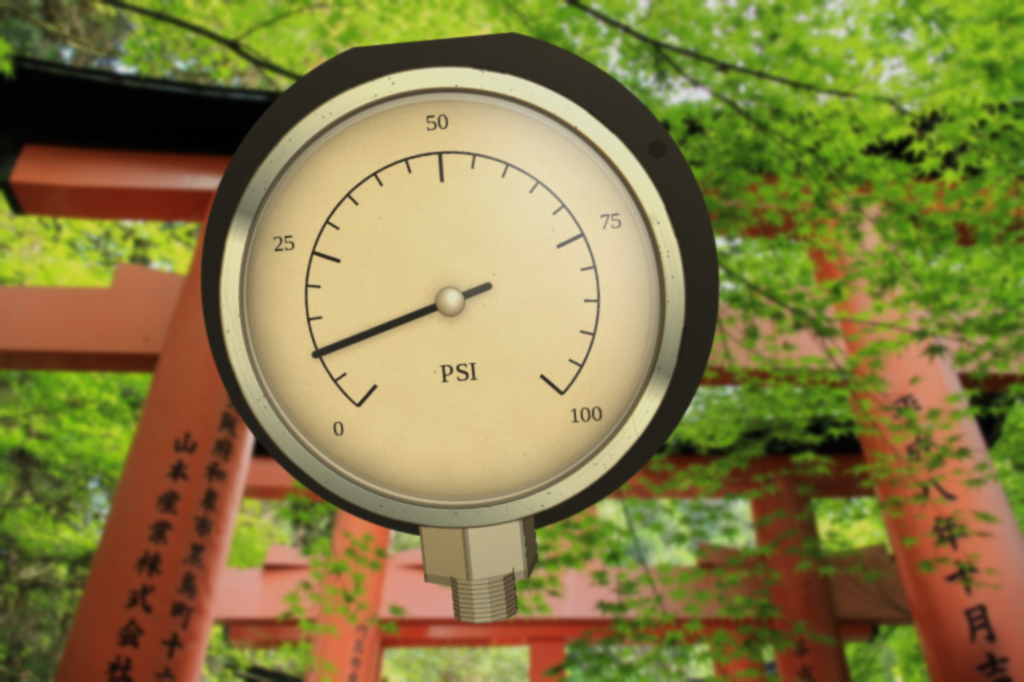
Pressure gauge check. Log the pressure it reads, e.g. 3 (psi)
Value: 10 (psi)
